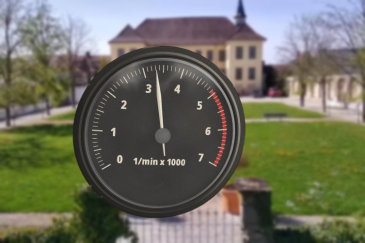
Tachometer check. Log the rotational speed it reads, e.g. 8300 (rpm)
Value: 3300 (rpm)
